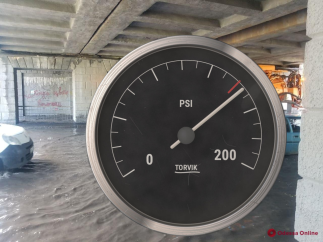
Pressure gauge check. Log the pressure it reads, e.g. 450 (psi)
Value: 145 (psi)
